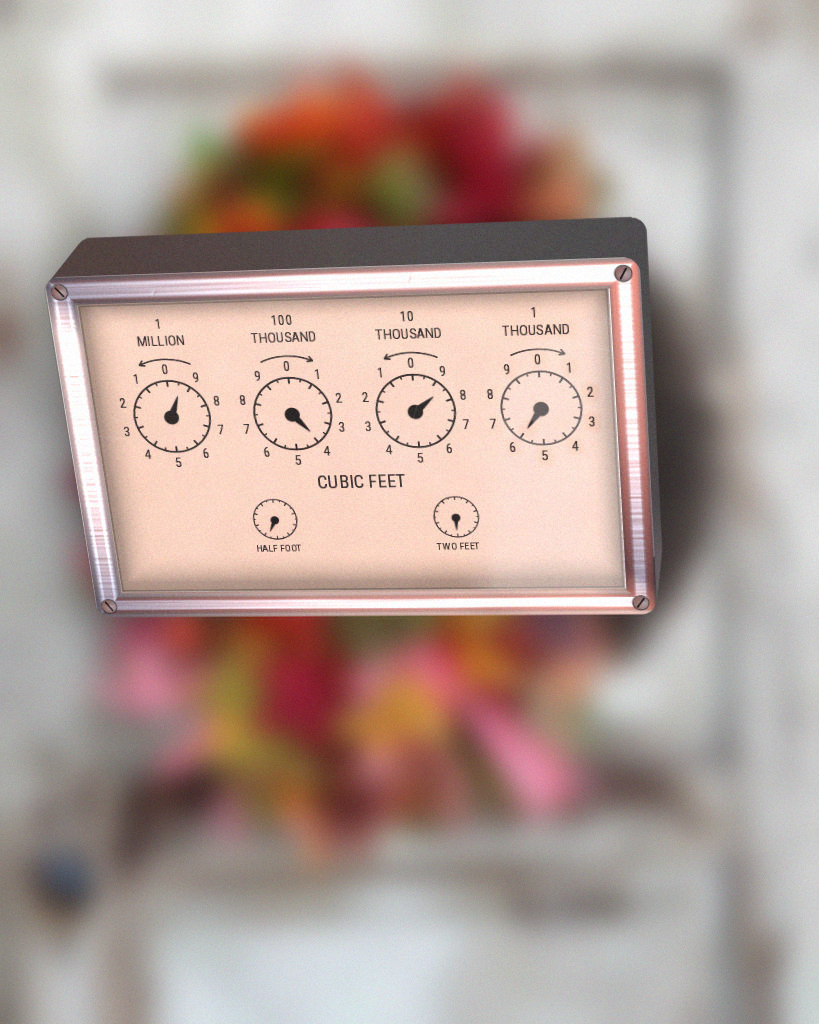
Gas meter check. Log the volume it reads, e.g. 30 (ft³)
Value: 938600 (ft³)
